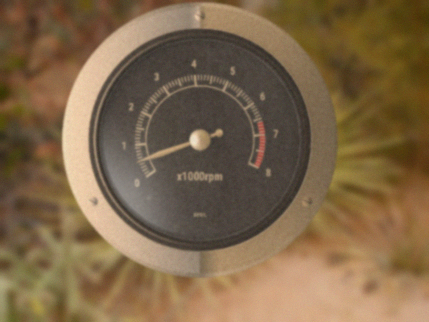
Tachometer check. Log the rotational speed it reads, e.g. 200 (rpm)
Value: 500 (rpm)
